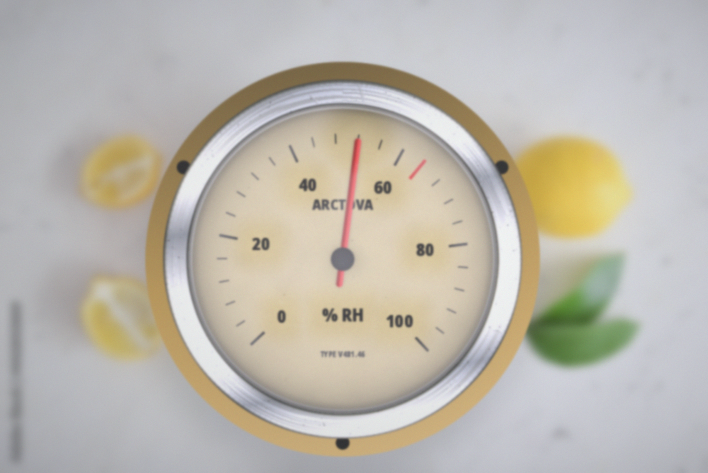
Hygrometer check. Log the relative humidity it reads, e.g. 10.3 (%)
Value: 52 (%)
